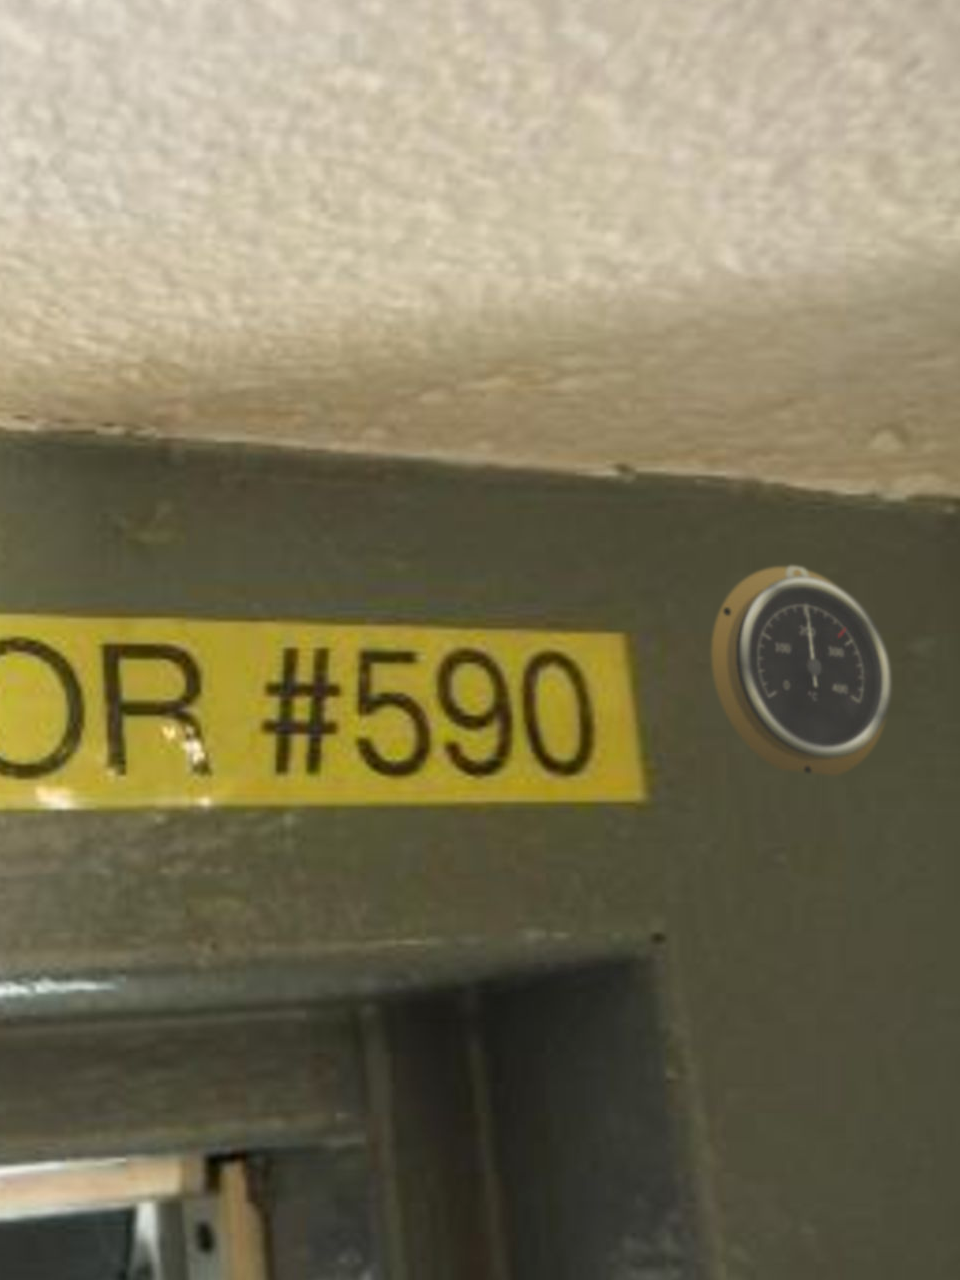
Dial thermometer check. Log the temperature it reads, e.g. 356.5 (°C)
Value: 200 (°C)
